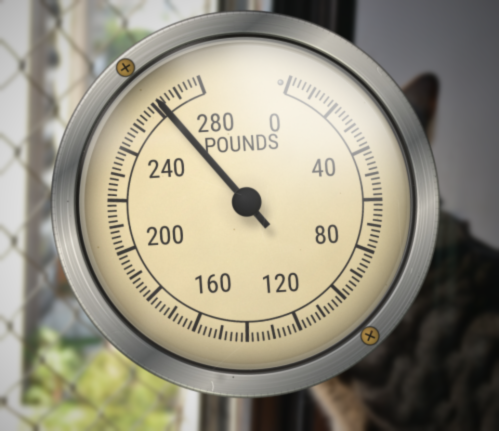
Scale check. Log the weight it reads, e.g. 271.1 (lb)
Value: 262 (lb)
